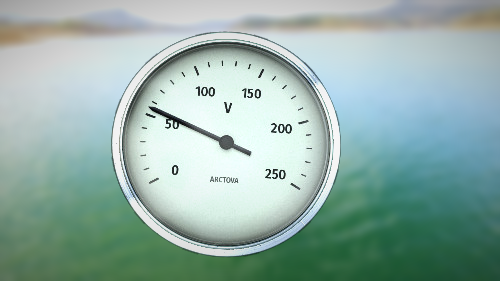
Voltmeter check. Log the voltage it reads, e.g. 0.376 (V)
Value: 55 (V)
